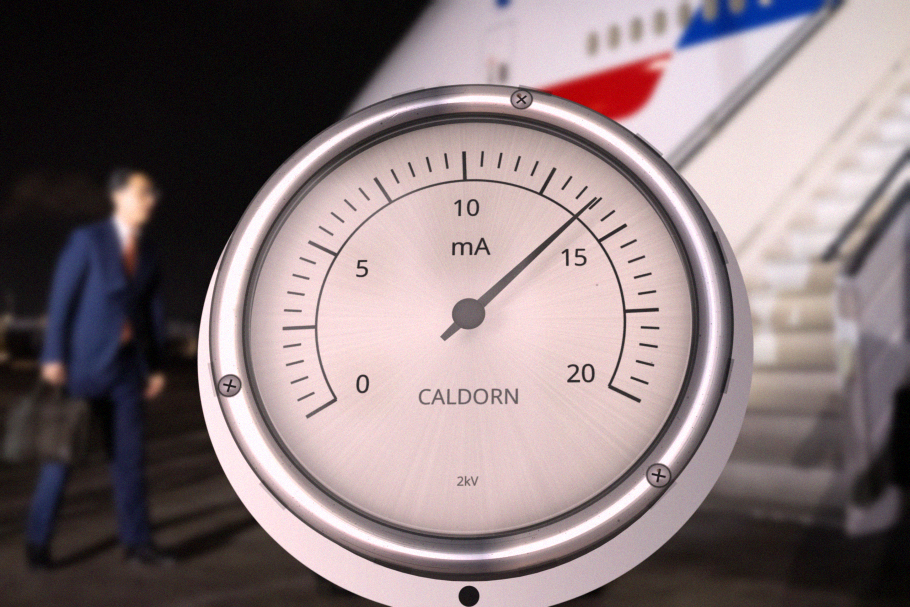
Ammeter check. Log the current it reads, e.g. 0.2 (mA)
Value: 14 (mA)
